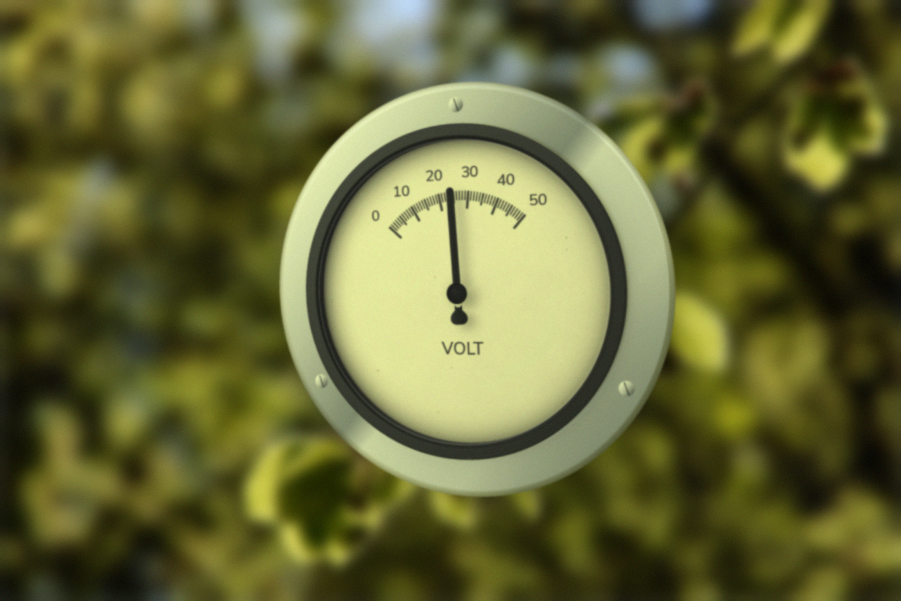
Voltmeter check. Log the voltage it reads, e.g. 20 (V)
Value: 25 (V)
